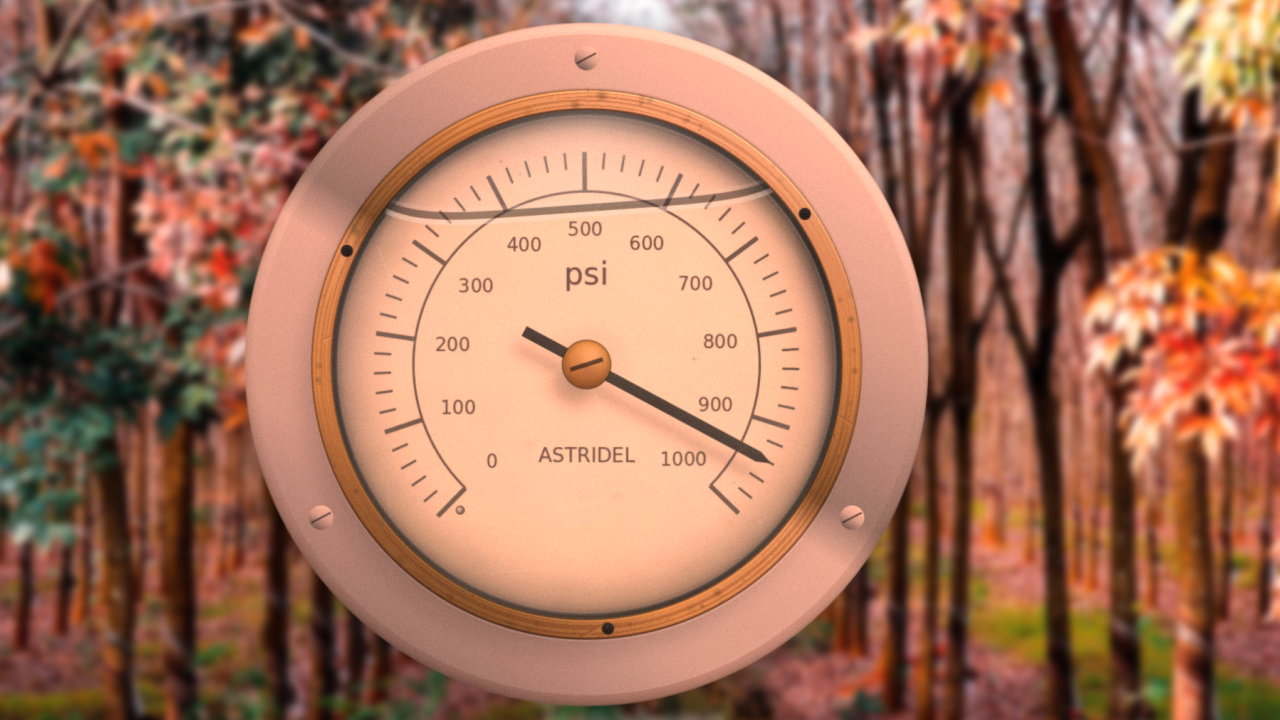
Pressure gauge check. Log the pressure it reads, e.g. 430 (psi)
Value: 940 (psi)
